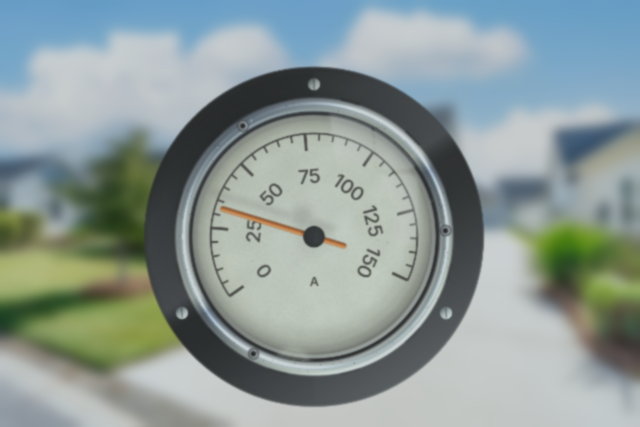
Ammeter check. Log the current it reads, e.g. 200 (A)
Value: 32.5 (A)
